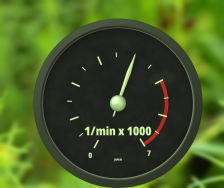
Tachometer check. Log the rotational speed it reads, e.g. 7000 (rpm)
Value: 4000 (rpm)
